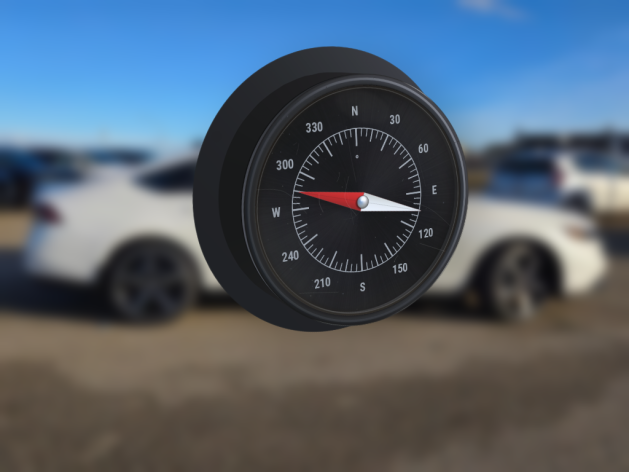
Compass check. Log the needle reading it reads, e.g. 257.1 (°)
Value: 285 (°)
